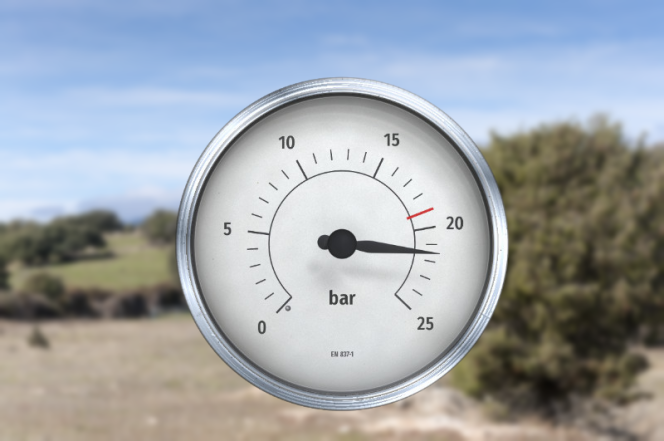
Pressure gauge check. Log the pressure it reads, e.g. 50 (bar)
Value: 21.5 (bar)
